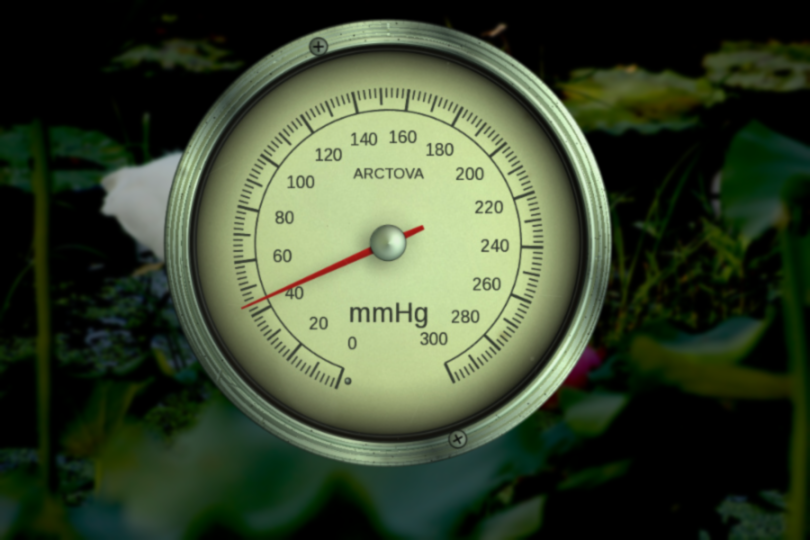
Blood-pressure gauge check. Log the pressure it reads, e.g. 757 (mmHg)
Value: 44 (mmHg)
